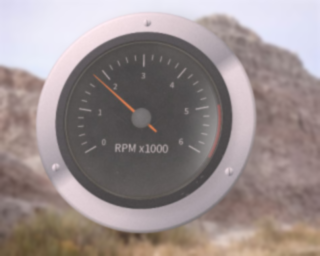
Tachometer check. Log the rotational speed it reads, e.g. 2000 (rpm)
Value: 1800 (rpm)
